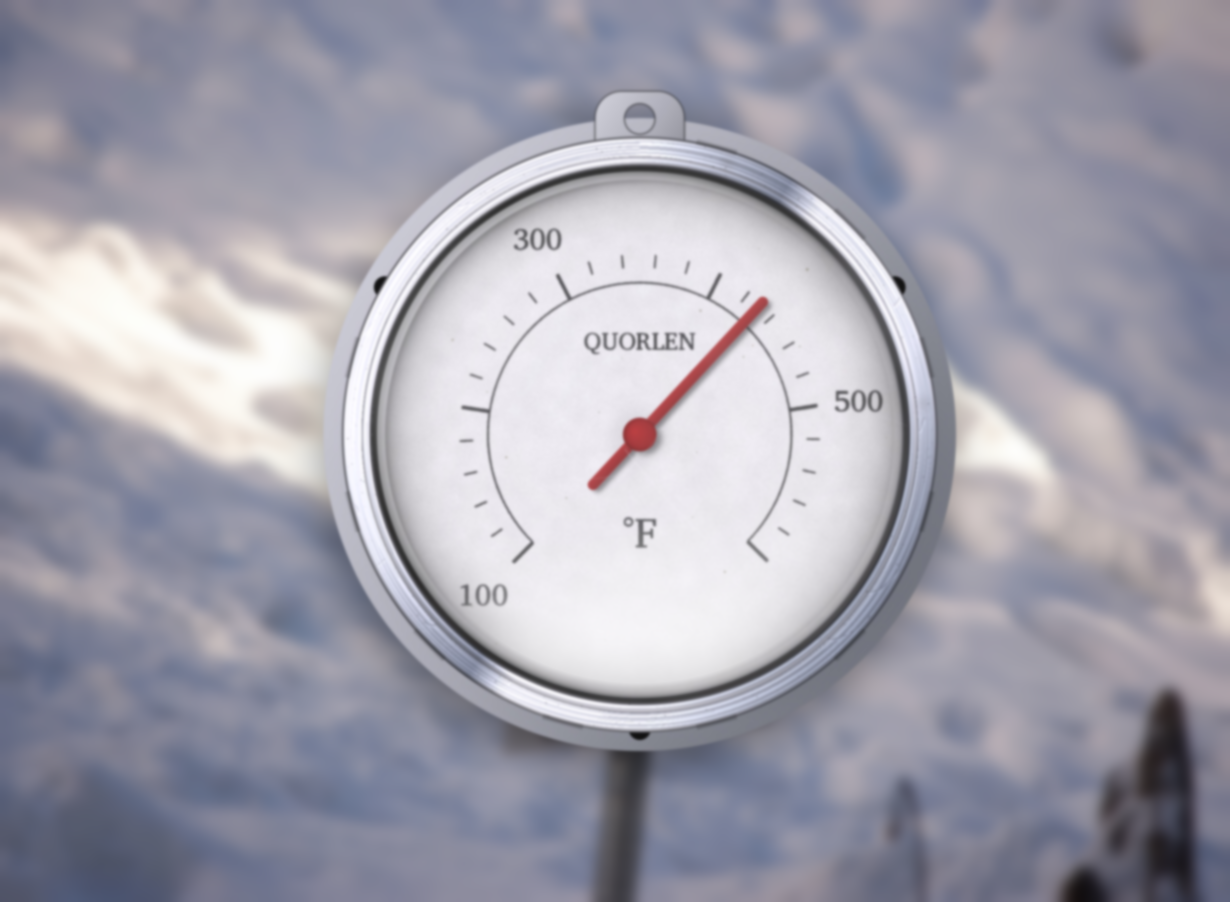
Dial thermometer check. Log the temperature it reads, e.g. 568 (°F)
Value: 430 (°F)
